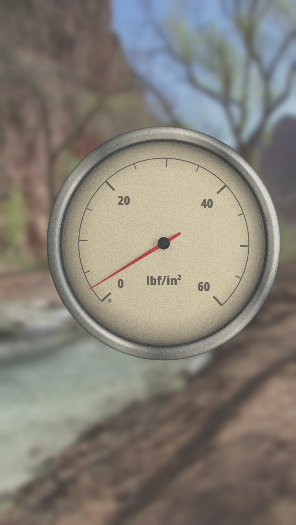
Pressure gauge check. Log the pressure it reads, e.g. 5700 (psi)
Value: 2.5 (psi)
